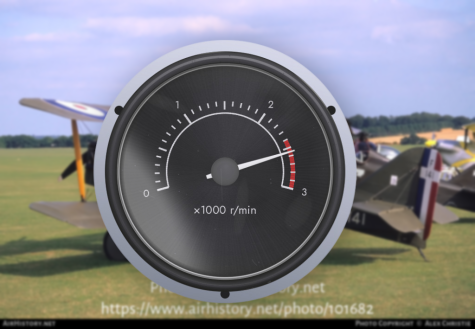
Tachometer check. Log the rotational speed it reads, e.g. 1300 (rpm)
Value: 2550 (rpm)
